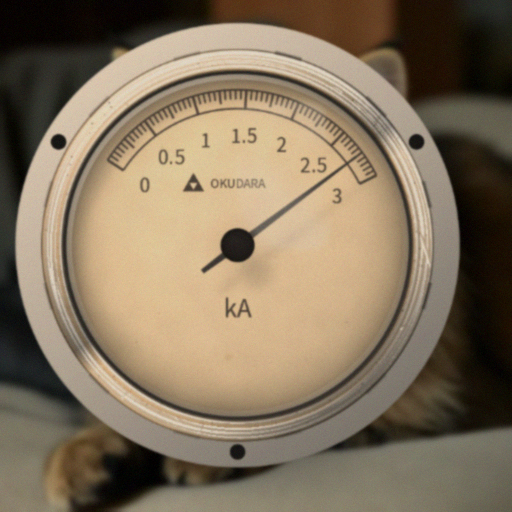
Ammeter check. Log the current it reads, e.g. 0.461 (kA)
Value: 2.75 (kA)
